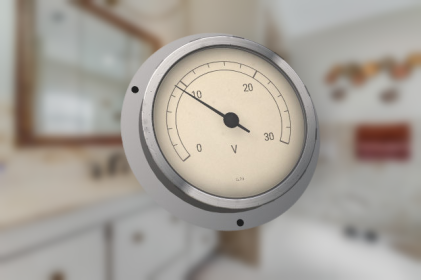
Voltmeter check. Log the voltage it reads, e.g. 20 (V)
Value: 9 (V)
